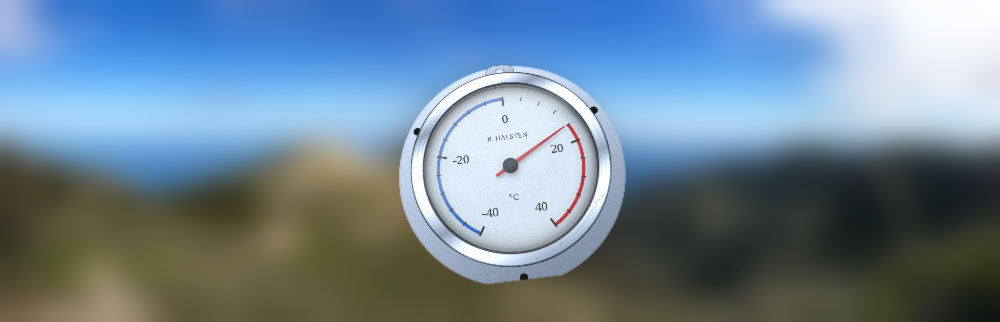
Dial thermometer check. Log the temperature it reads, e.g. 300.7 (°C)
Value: 16 (°C)
